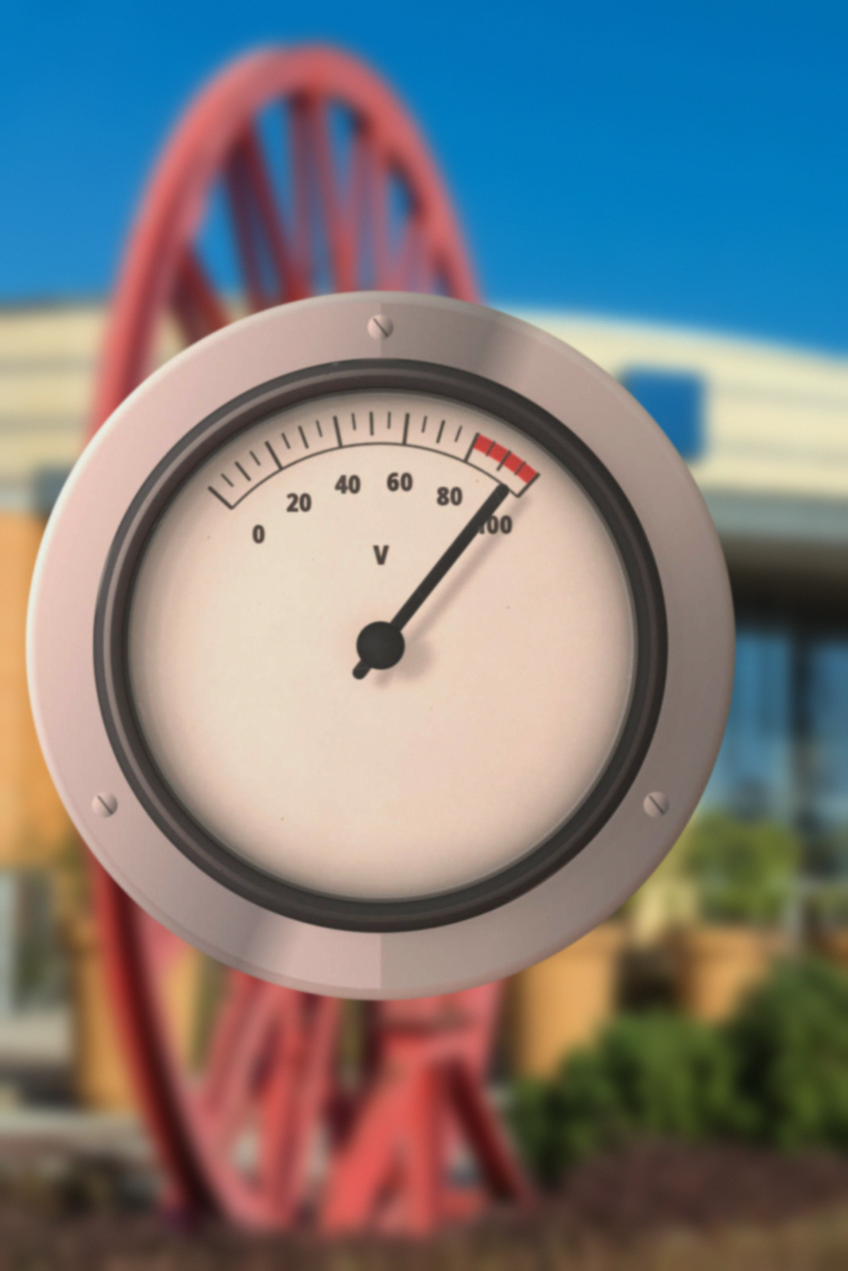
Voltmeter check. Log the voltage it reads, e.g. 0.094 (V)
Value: 95 (V)
